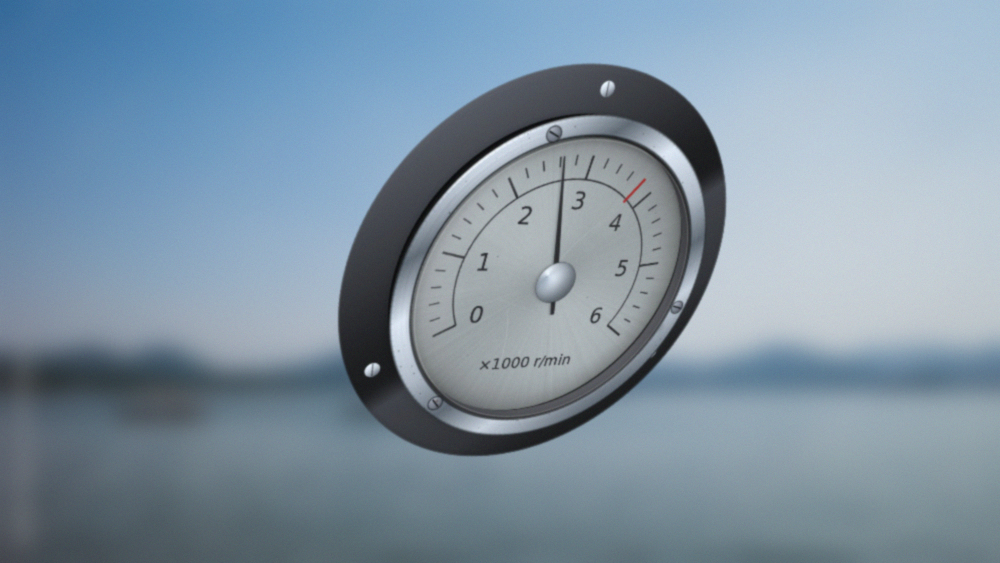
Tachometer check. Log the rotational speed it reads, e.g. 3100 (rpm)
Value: 2600 (rpm)
